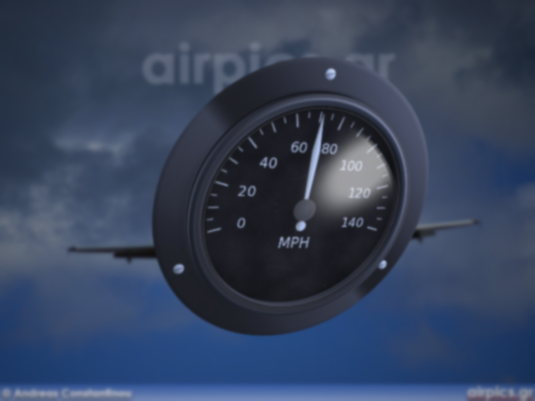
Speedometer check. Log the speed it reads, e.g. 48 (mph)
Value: 70 (mph)
